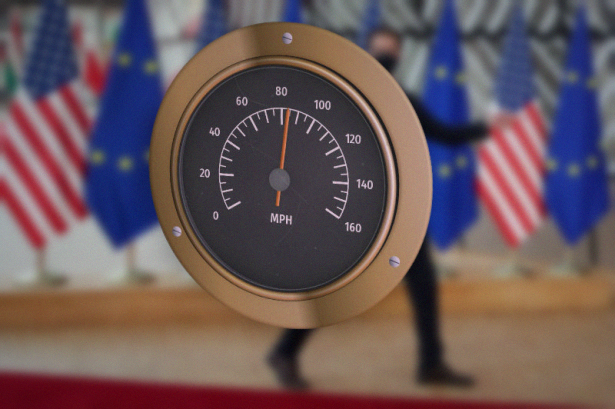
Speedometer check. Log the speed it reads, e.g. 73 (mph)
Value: 85 (mph)
